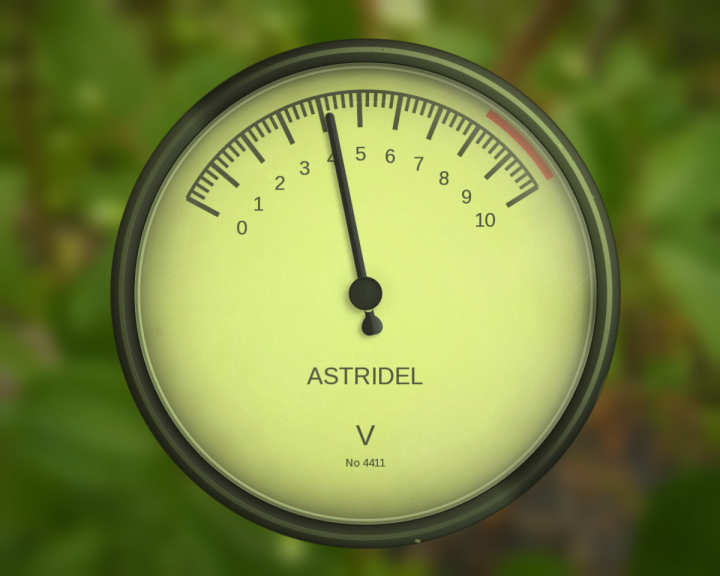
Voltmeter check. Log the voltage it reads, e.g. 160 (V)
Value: 4.2 (V)
